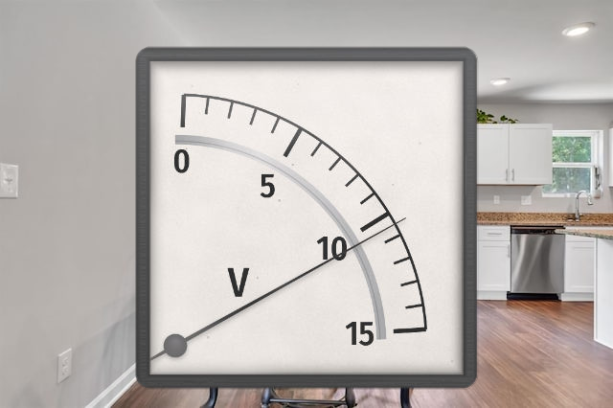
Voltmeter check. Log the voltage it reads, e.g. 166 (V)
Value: 10.5 (V)
